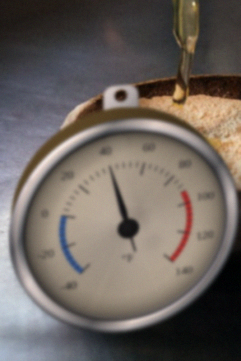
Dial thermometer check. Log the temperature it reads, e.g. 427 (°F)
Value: 40 (°F)
